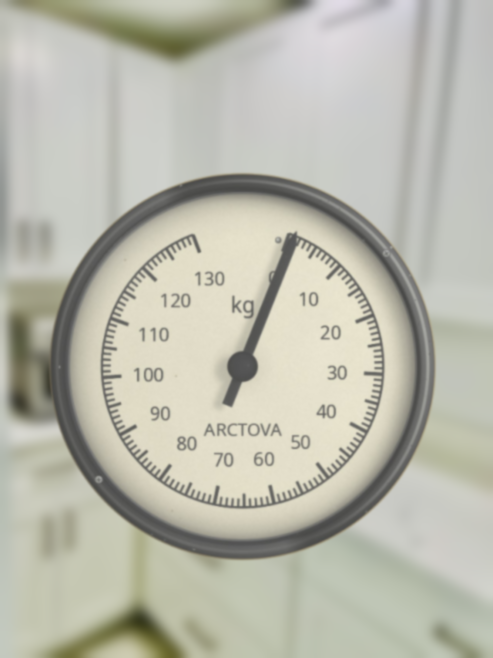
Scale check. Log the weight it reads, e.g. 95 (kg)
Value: 1 (kg)
